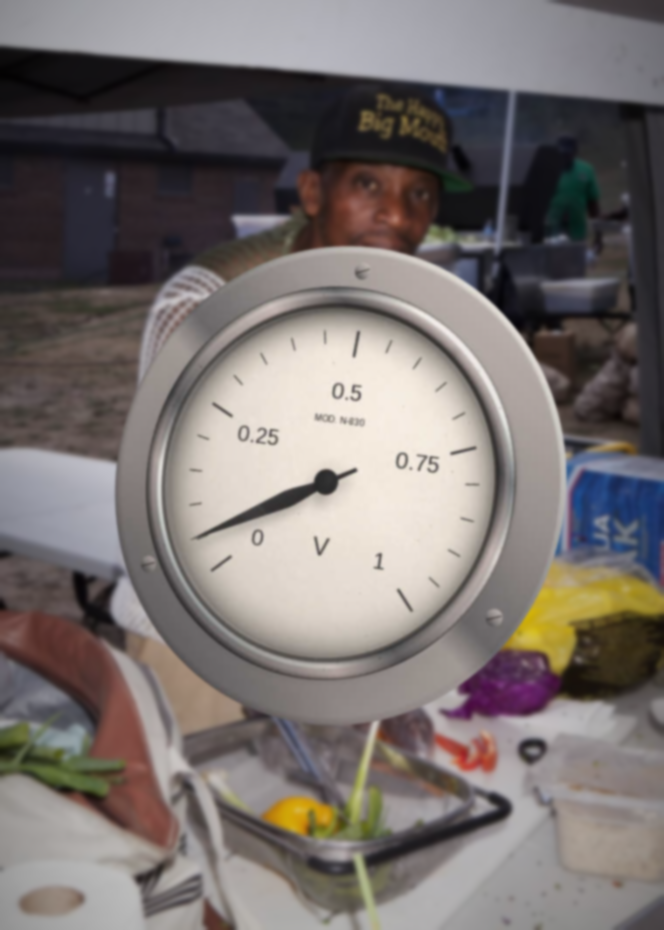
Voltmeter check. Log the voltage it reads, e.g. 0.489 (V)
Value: 0.05 (V)
